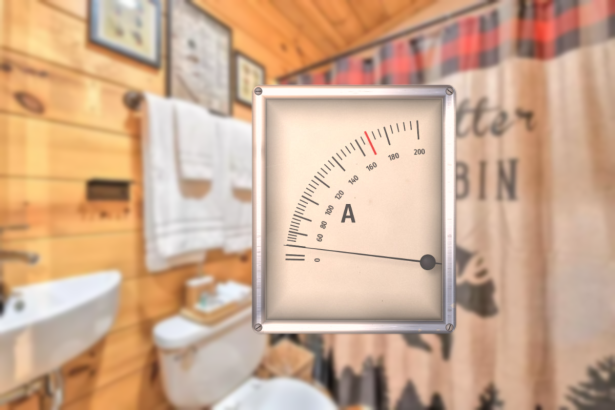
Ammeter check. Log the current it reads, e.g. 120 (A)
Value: 40 (A)
